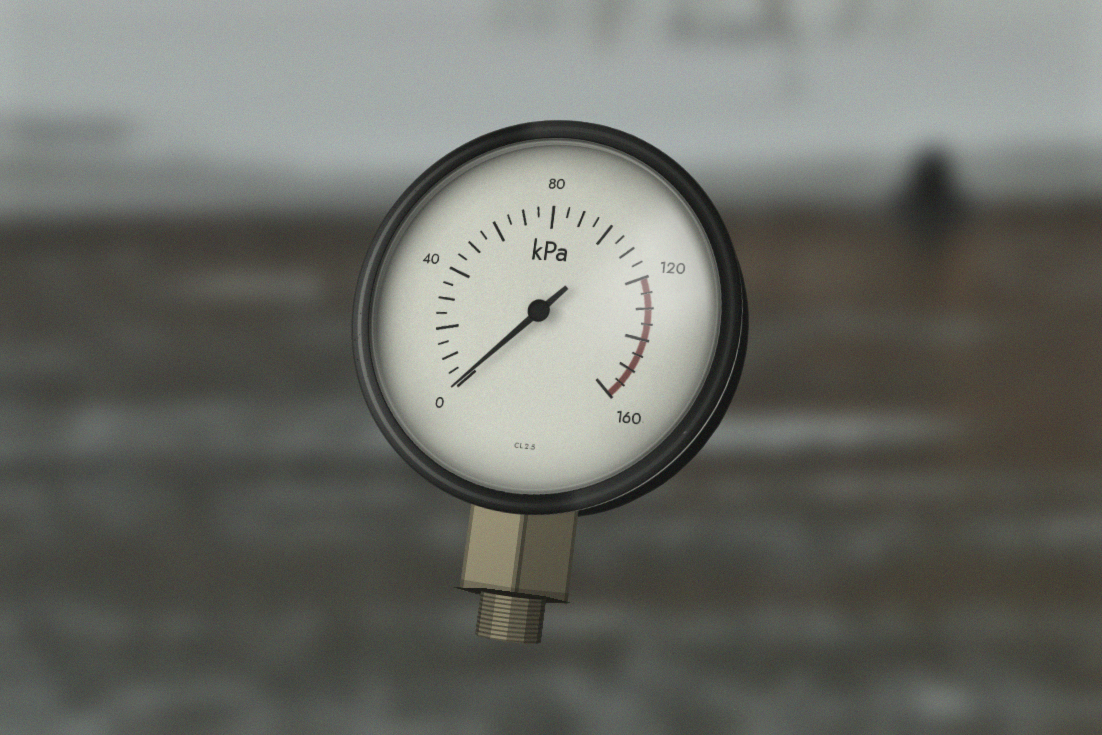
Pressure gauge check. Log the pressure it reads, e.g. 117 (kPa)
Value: 0 (kPa)
